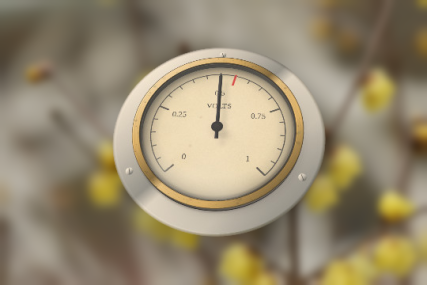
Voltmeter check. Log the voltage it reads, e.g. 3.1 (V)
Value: 0.5 (V)
